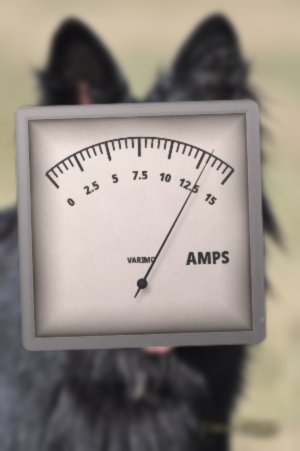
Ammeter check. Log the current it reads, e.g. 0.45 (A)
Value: 13 (A)
